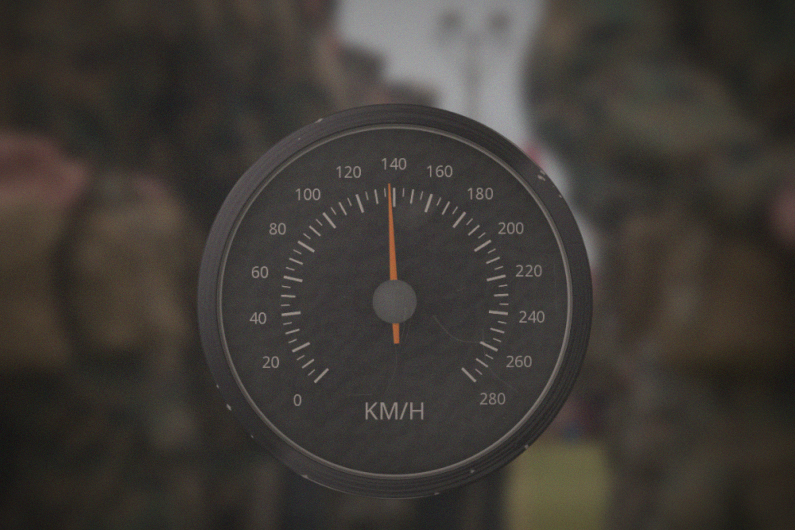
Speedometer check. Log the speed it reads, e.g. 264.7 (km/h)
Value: 137.5 (km/h)
